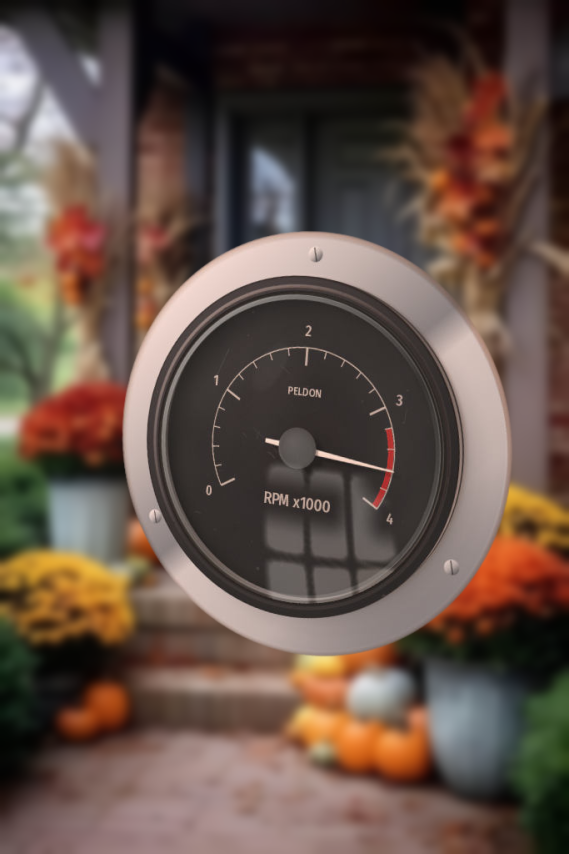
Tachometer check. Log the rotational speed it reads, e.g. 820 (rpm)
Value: 3600 (rpm)
